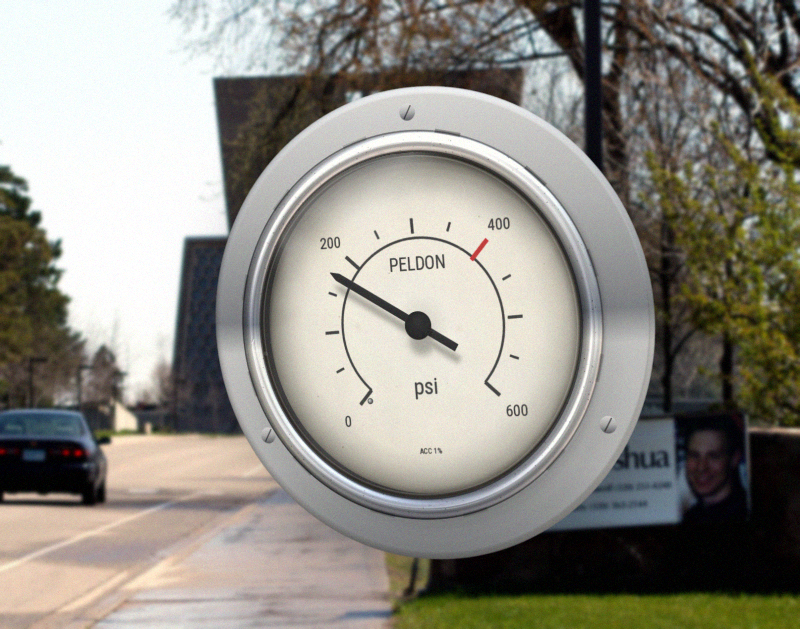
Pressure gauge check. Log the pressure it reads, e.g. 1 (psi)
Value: 175 (psi)
